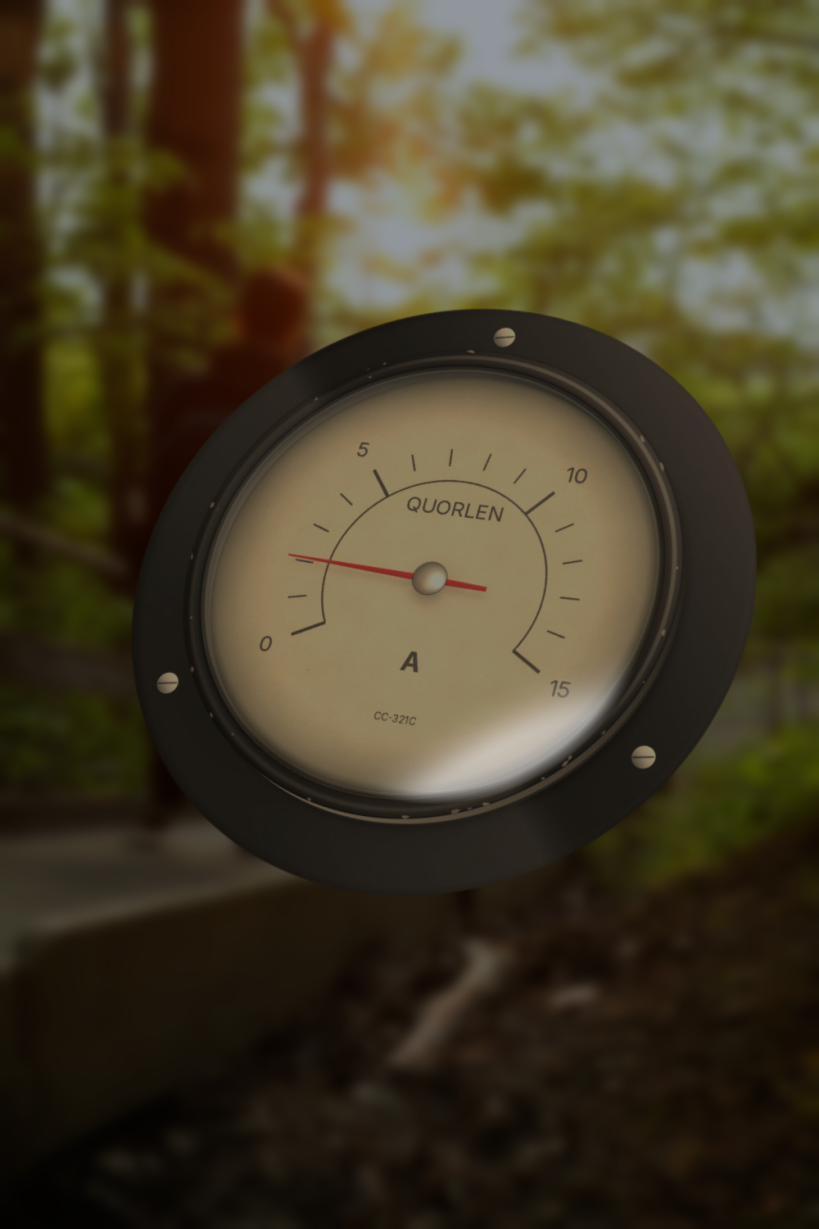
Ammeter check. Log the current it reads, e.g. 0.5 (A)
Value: 2 (A)
